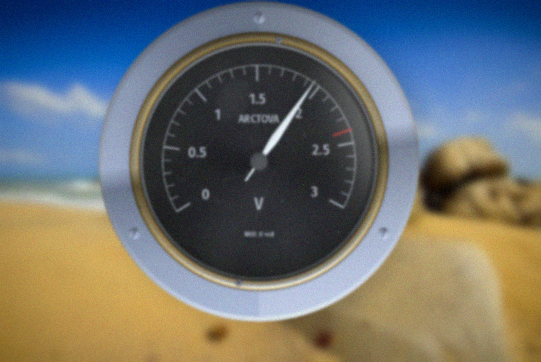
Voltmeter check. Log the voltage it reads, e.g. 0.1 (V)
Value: 1.95 (V)
